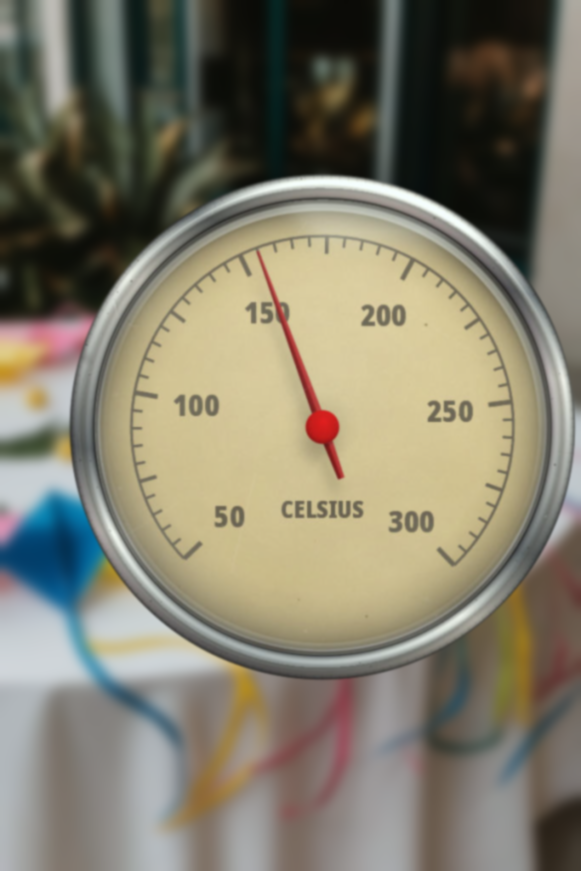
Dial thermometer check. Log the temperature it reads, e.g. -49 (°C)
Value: 155 (°C)
